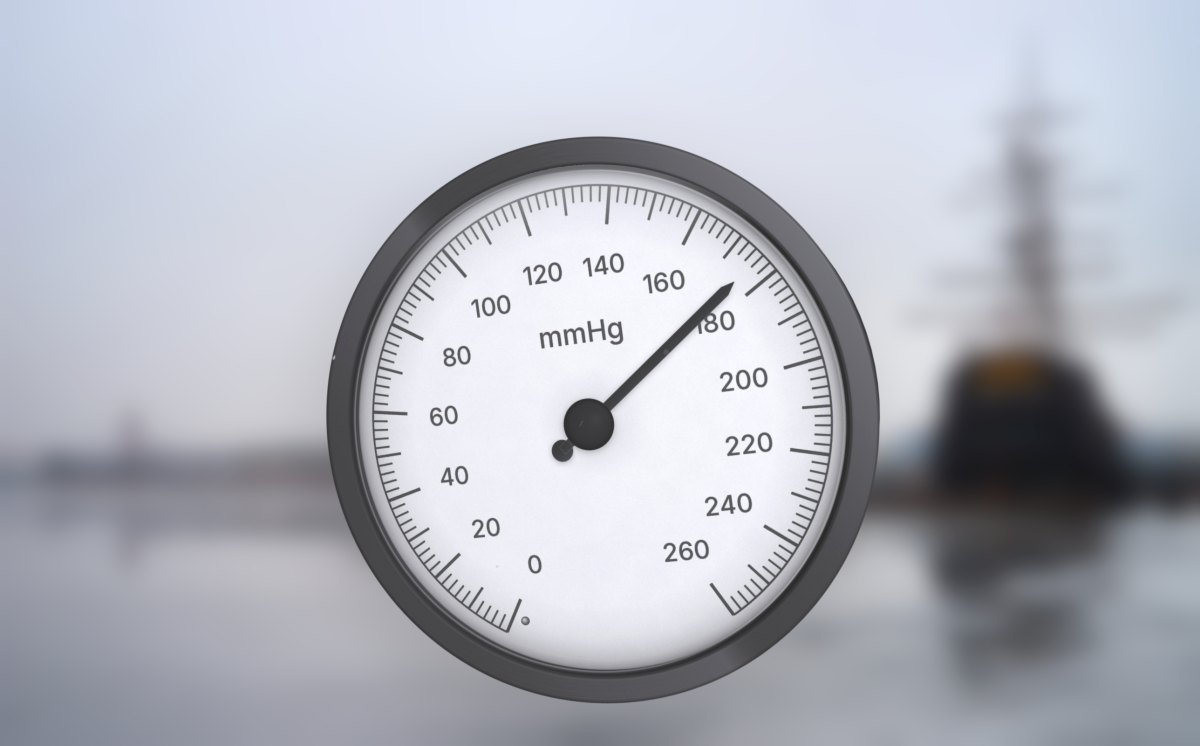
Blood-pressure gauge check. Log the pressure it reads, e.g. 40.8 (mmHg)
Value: 176 (mmHg)
